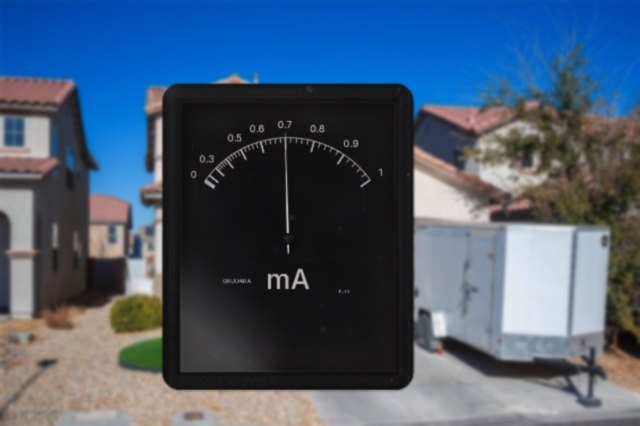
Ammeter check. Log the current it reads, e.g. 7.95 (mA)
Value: 0.7 (mA)
